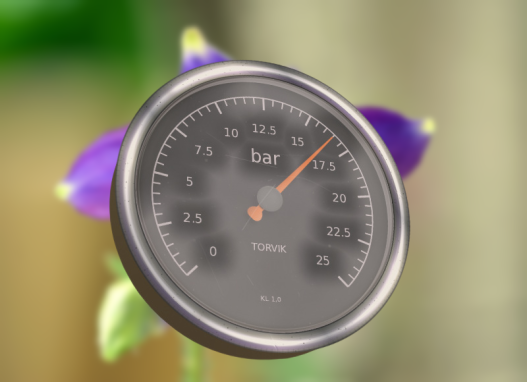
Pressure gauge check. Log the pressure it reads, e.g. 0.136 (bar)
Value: 16.5 (bar)
